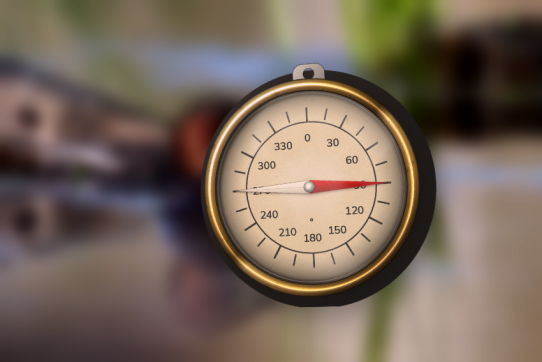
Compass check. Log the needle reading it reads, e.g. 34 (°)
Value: 90 (°)
